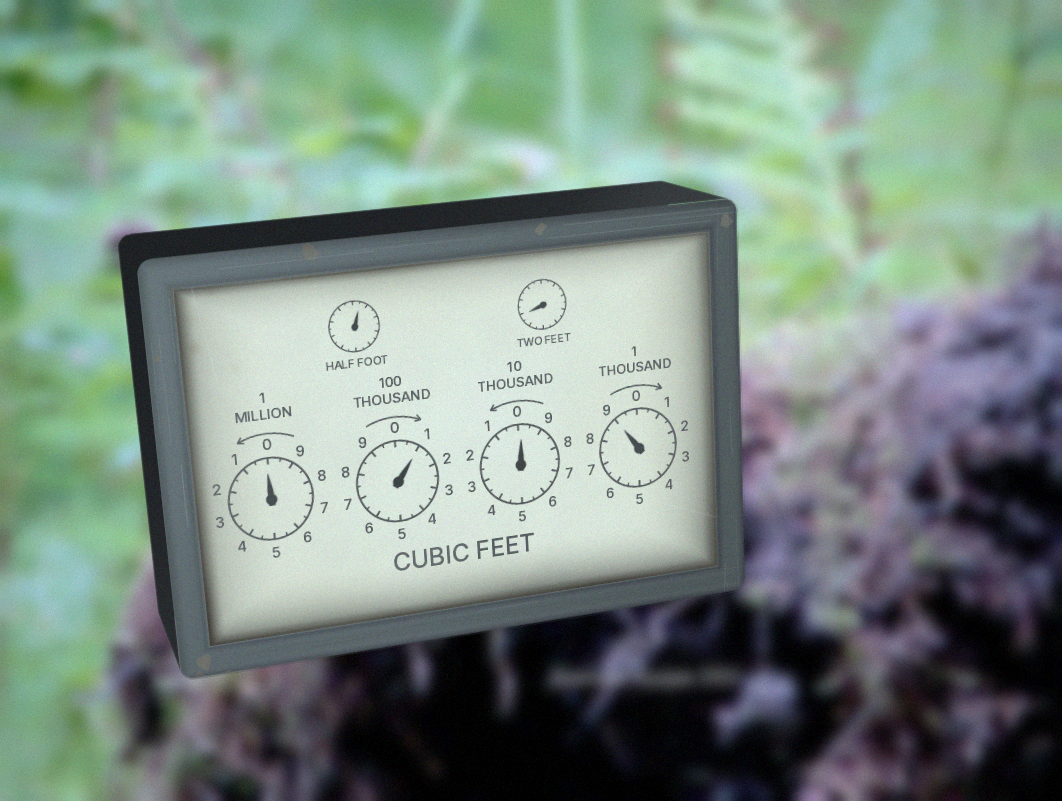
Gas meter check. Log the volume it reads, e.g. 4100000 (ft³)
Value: 9900 (ft³)
